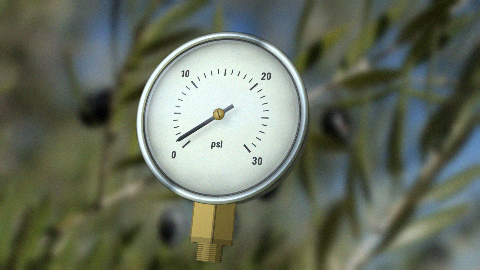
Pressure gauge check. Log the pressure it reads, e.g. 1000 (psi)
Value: 1 (psi)
